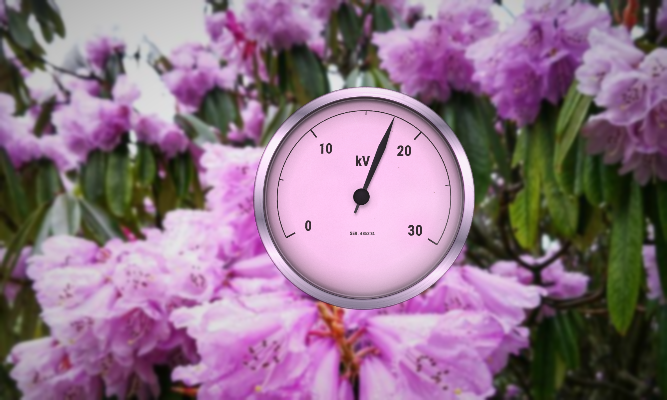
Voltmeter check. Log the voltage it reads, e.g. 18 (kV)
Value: 17.5 (kV)
